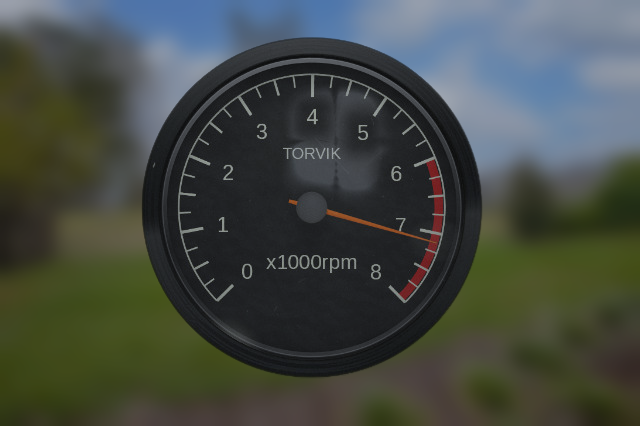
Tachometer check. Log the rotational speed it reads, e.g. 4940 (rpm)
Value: 7125 (rpm)
